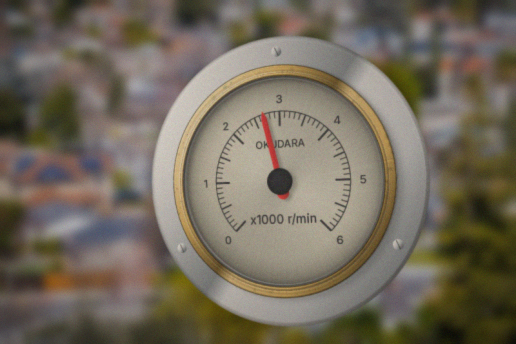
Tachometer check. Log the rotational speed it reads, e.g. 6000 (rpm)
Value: 2700 (rpm)
